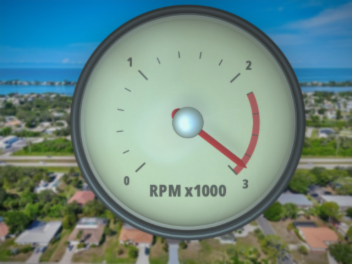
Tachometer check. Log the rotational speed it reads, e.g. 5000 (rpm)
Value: 2900 (rpm)
